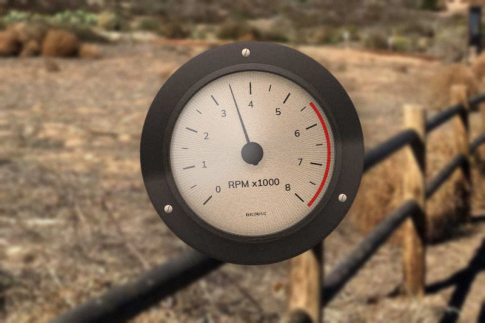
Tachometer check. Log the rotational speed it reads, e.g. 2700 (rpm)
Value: 3500 (rpm)
